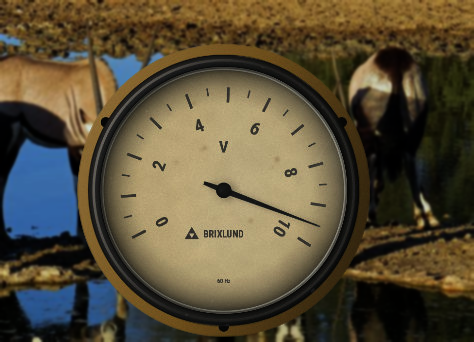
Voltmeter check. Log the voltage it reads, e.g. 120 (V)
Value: 9.5 (V)
